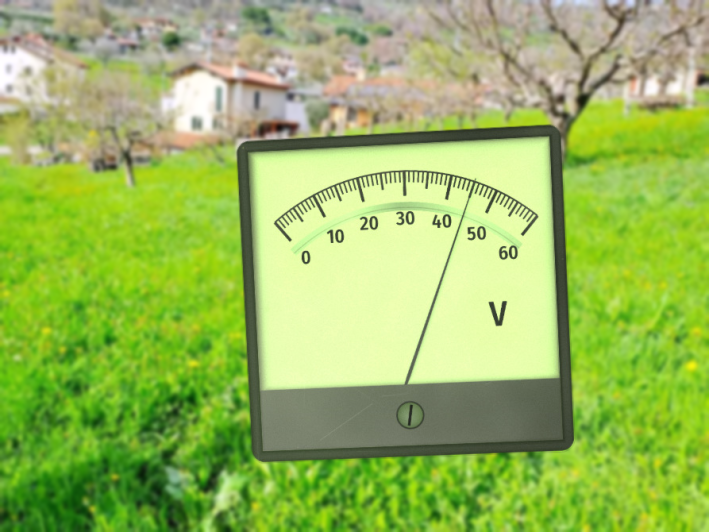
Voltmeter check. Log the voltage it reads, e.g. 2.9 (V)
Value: 45 (V)
